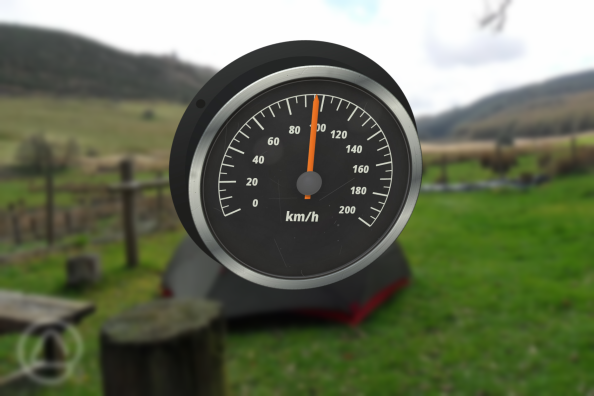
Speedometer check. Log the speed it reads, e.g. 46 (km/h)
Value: 95 (km/h)
